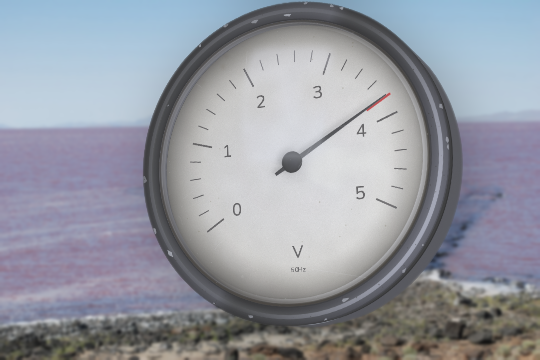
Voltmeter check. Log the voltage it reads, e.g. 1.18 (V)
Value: 3.8 (V)
